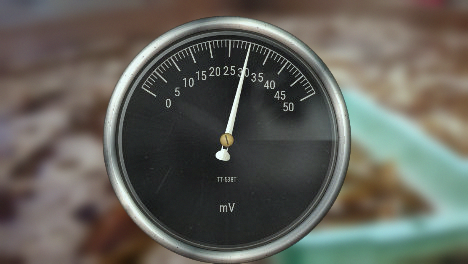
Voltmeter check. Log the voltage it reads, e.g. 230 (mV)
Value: 30 (mV)
